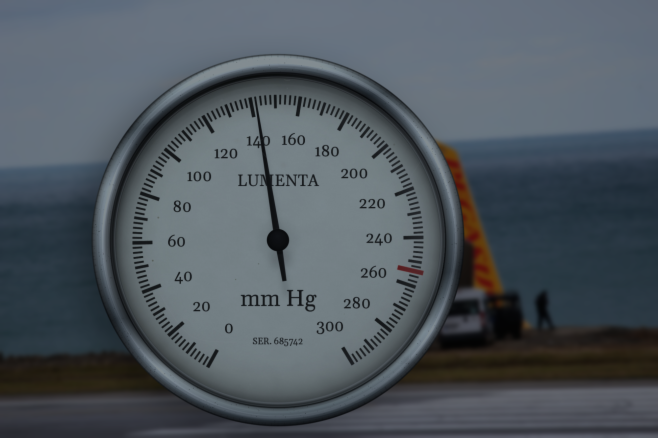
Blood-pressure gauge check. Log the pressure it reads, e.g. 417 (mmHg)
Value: 142 (mmHg)
